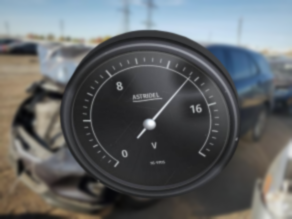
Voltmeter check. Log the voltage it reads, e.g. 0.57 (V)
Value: 13.5 (V)
